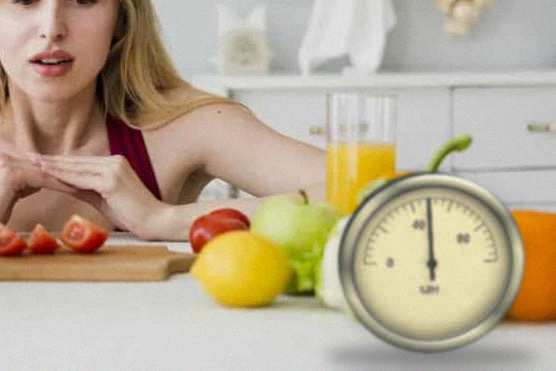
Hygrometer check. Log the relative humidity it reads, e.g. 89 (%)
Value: 48 (%)
